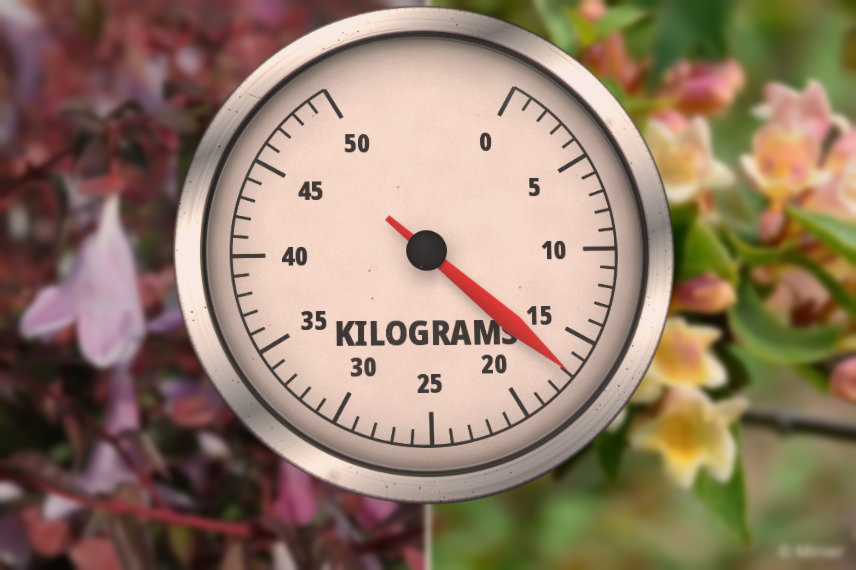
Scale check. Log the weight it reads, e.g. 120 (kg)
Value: 17 (kg)
